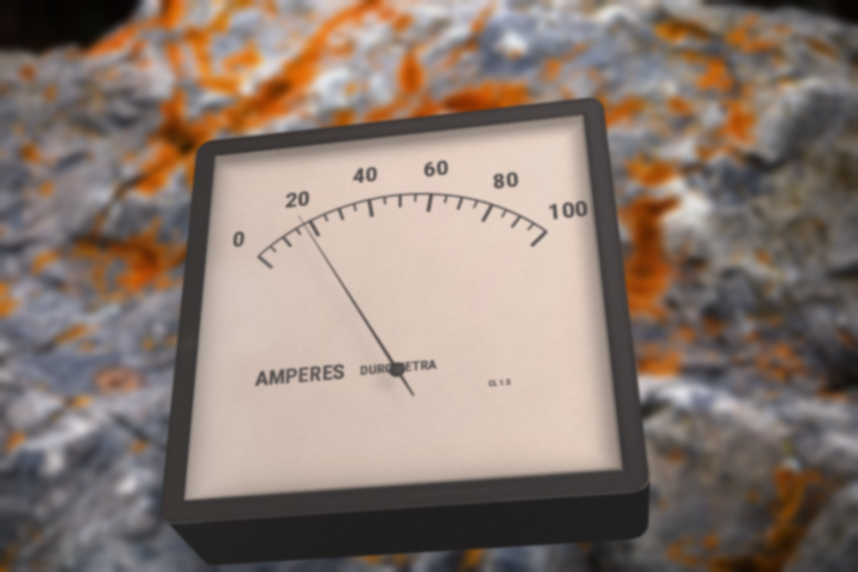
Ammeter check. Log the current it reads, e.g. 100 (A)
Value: 17.5 (A)
